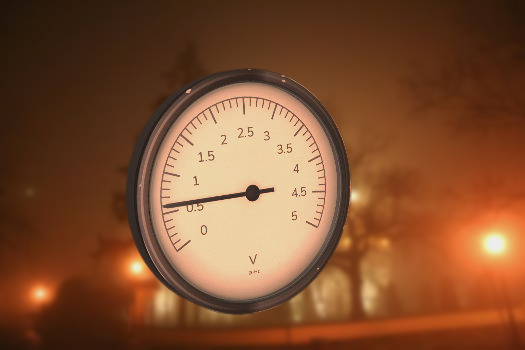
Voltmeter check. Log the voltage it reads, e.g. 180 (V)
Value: 0.6 (V)
